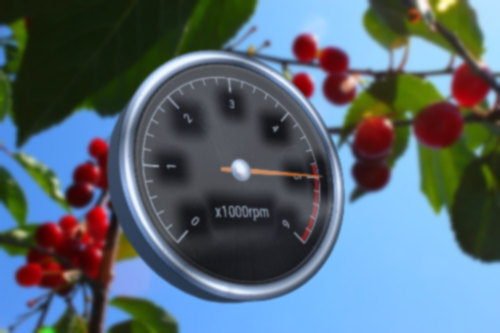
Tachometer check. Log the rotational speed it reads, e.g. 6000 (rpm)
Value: 5000 (rpm)
